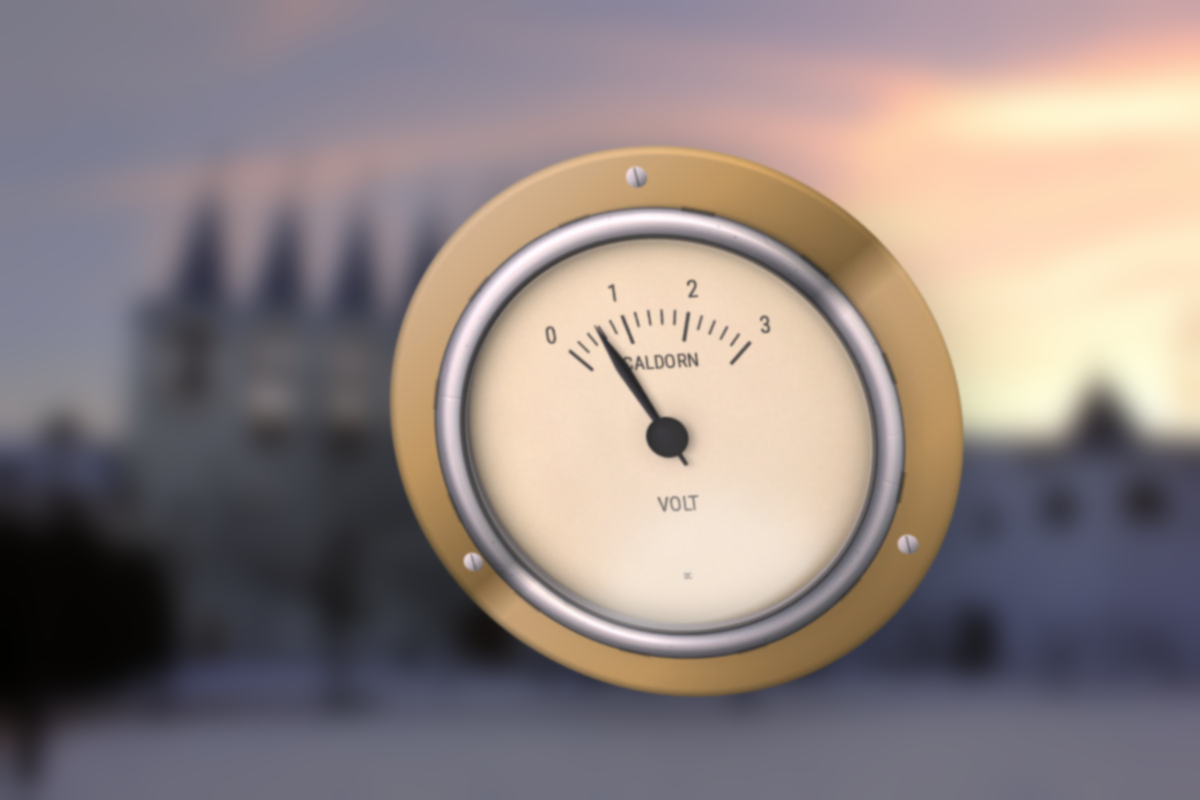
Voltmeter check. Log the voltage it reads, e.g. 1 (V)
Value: 0.6 (V)
